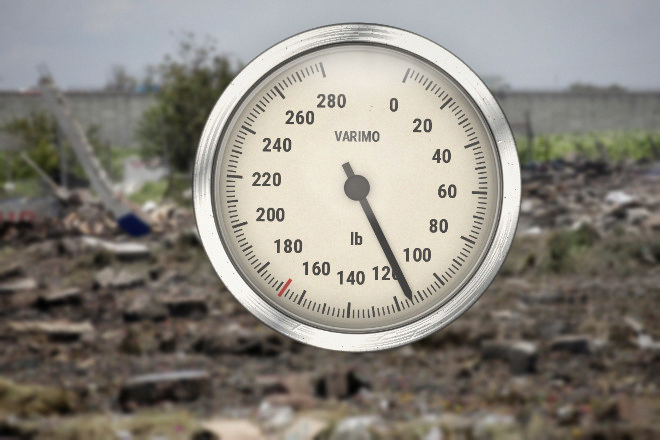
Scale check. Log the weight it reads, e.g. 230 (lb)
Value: 114 (lb)
